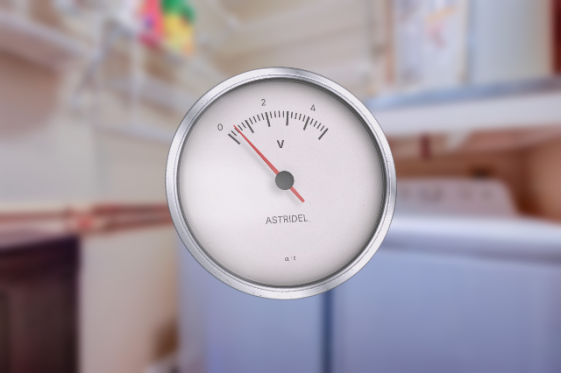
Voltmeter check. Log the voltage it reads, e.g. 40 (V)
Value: 0.4 (V)
